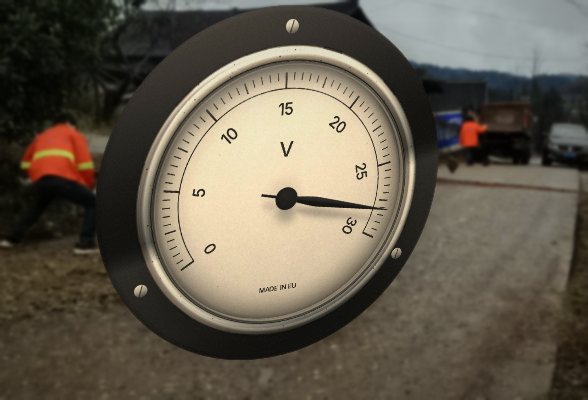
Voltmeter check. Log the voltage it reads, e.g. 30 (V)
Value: 28 (V)
